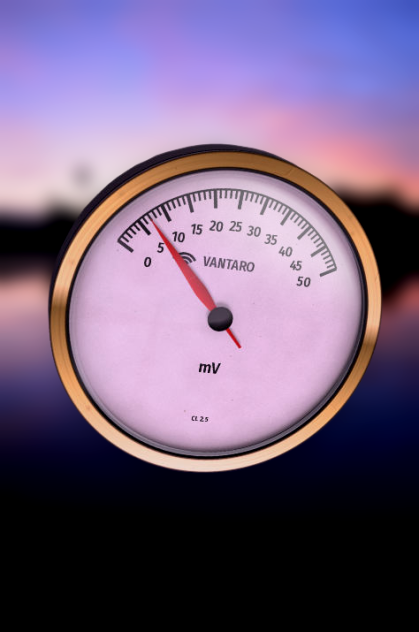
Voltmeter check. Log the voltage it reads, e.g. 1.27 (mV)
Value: 7 (mV)
